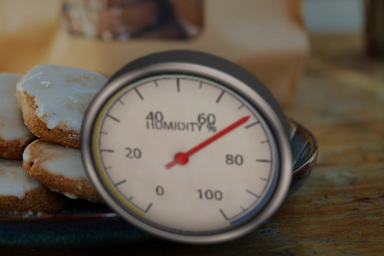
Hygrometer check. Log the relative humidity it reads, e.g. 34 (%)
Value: 67.5 (%)
